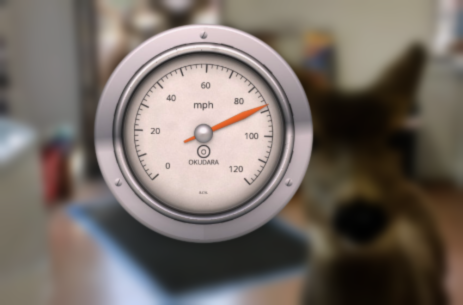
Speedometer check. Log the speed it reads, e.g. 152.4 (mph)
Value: 88 (mph)
